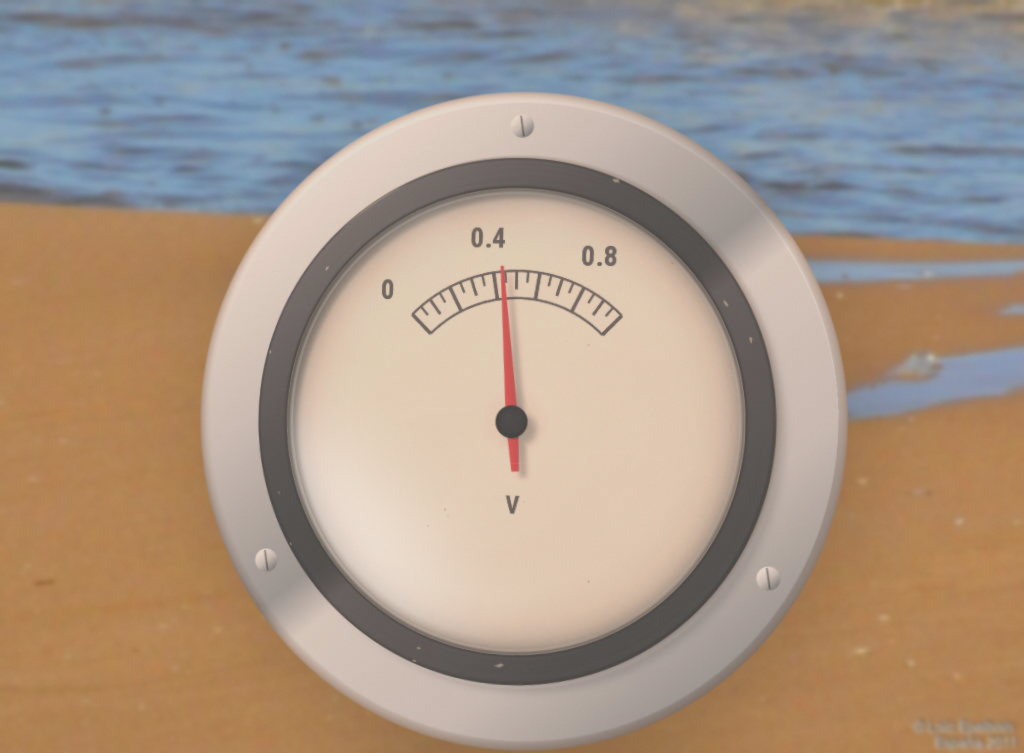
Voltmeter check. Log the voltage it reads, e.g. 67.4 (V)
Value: 0.45 (V)
